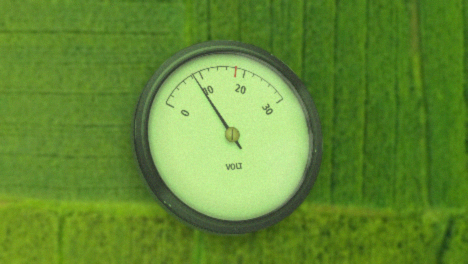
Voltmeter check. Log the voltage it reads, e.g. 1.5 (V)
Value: 8 (V)
